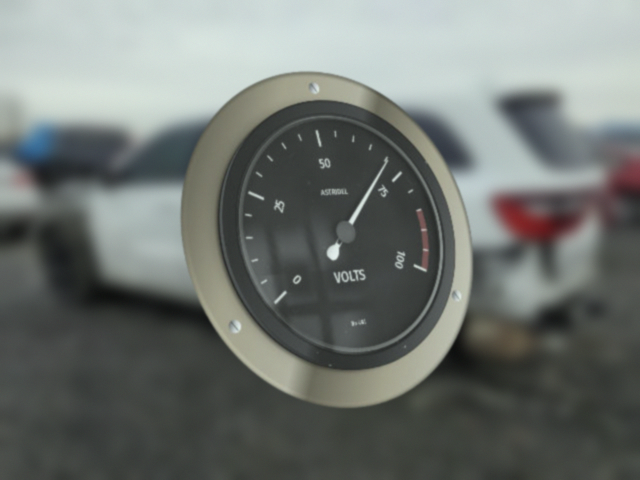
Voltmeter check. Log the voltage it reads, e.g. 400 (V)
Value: 70 (V)
